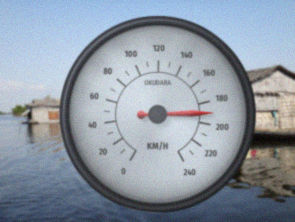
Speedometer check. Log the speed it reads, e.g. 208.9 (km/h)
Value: 190 (km/h)
